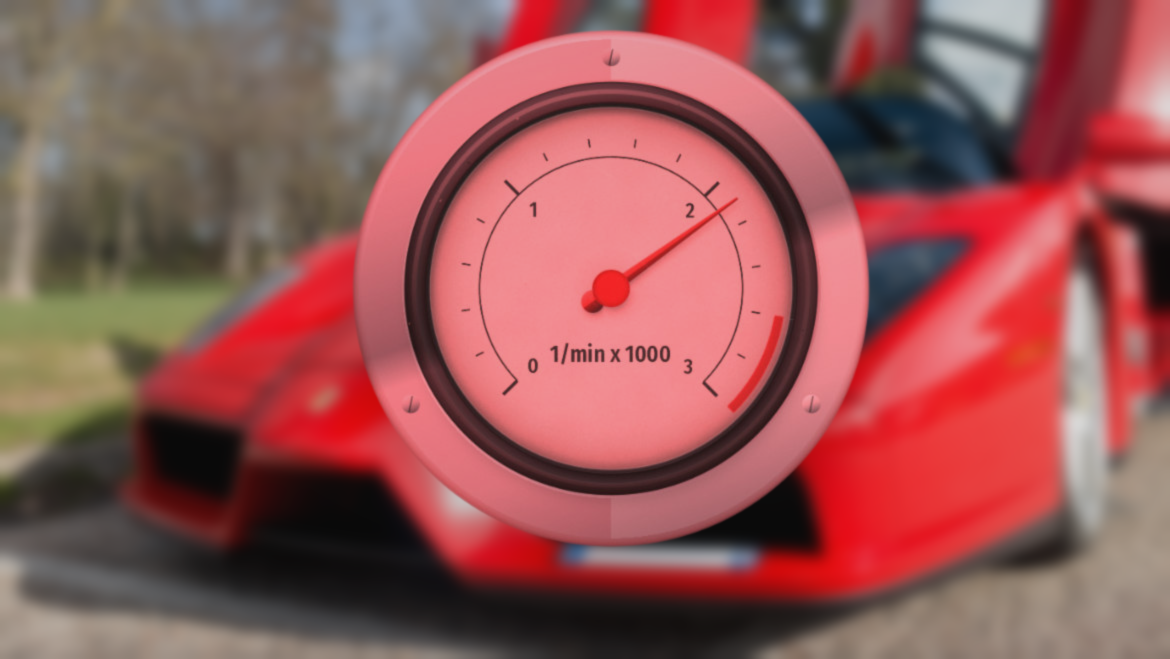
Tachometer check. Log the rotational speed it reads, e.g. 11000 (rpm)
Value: 2100 (rpm)
